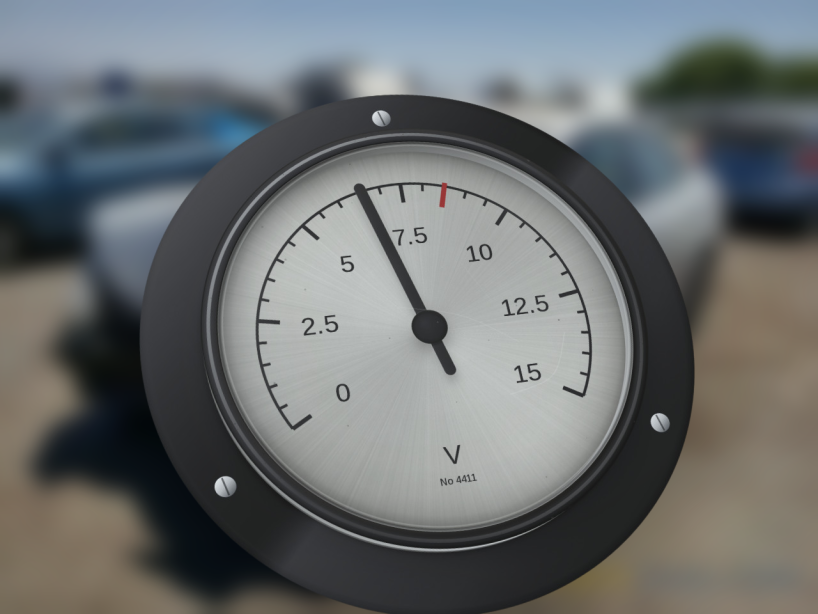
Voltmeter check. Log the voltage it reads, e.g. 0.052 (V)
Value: 6.5 (V)
